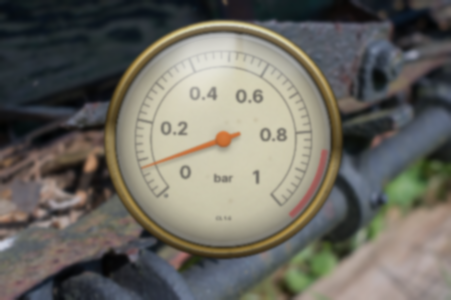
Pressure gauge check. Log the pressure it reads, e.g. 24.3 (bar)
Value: 0.08 (bar)
